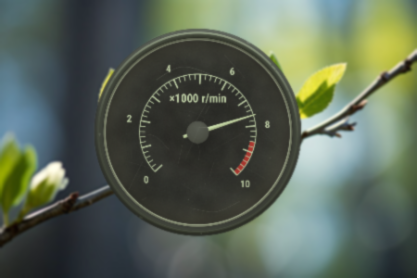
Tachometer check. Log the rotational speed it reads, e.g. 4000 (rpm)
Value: 7600 (rpm)
